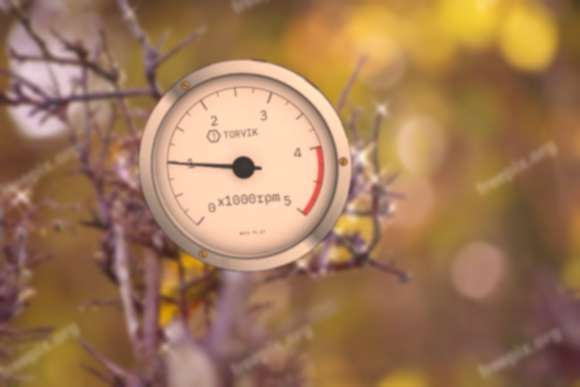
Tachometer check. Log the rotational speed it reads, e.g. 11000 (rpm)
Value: 1000 (rpm)
